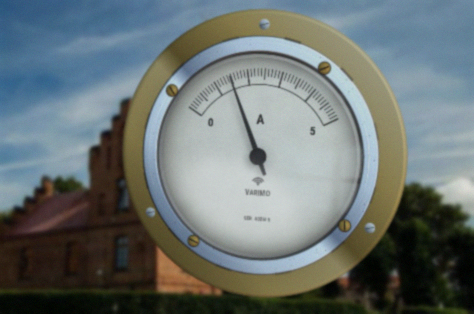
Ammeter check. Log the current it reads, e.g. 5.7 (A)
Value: 1.5 (A)
